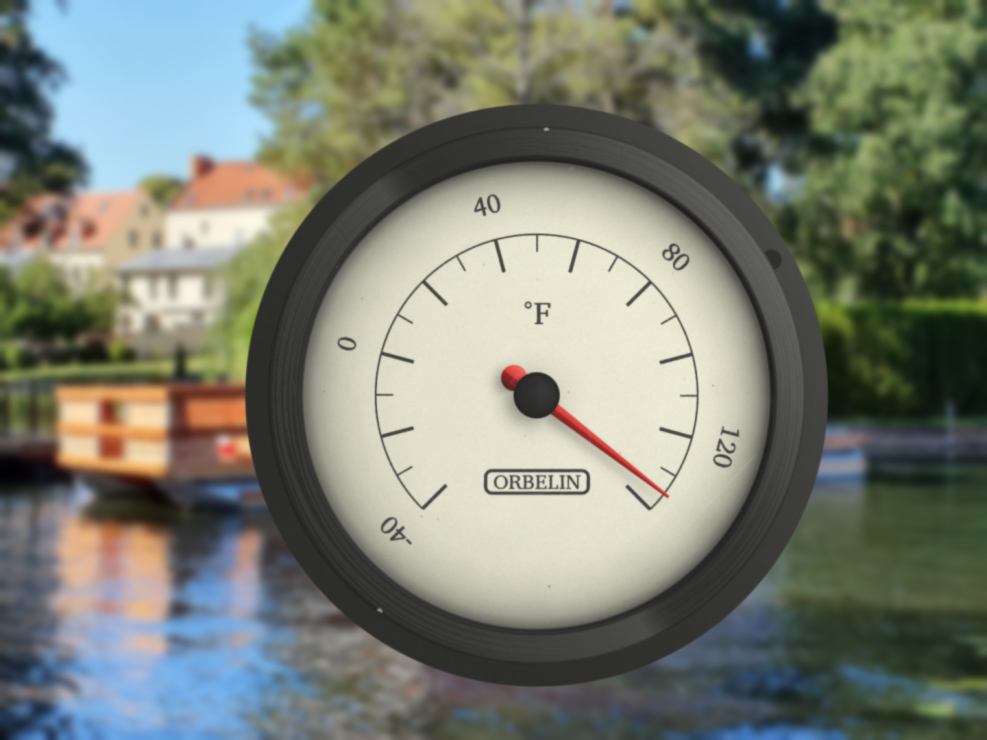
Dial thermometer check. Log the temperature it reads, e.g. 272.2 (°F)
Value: 135 (°F)
